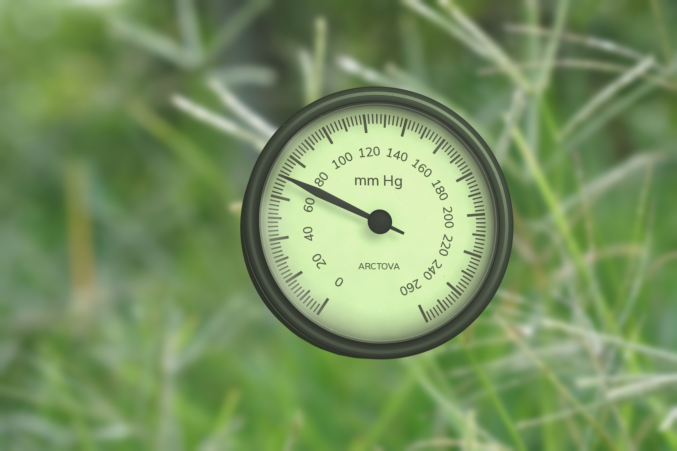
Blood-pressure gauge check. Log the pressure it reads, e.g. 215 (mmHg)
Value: 70 (mmHg)
